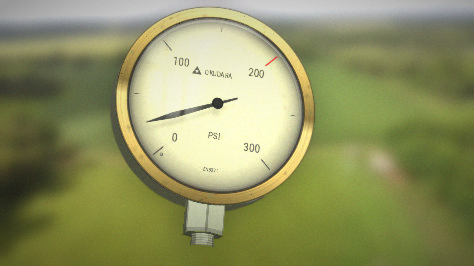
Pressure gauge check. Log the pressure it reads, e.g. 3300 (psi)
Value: 25 (psi)
